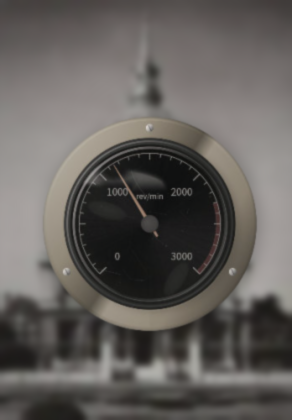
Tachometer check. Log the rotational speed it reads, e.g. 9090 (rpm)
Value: 1150 (rpm)
